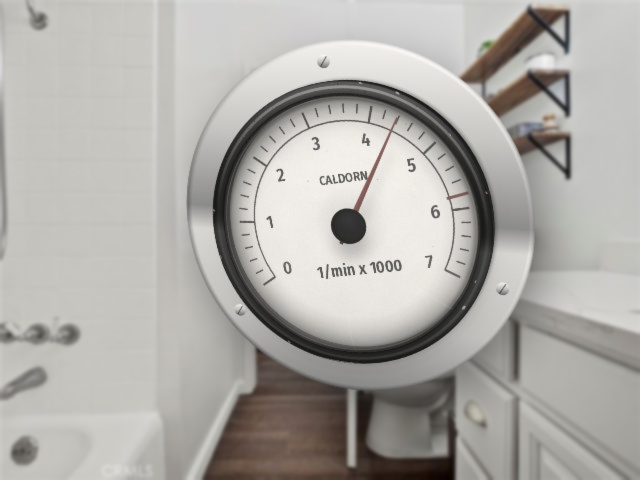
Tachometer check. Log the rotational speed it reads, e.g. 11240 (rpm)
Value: 4400 (rpm)
